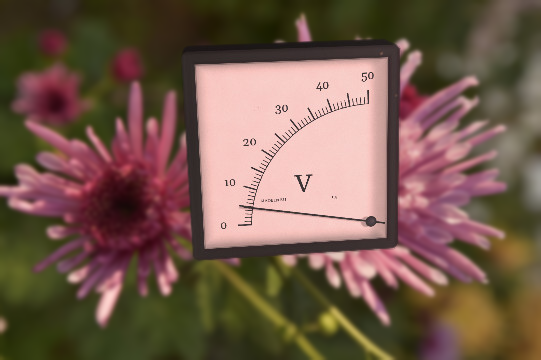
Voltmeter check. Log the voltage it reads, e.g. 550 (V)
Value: 5 (V)
